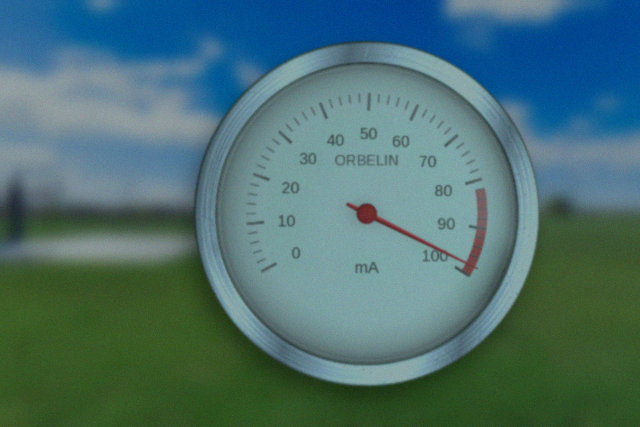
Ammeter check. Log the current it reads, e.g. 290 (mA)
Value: 98 (mA)
